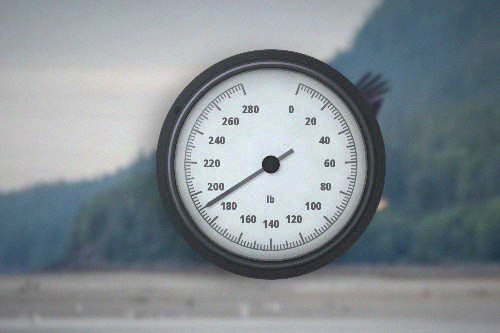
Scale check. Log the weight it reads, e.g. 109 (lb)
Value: 190 (lb)
